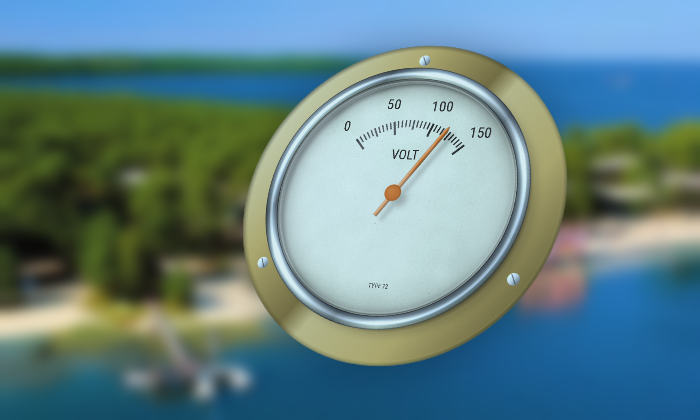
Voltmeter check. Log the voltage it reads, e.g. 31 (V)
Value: 125 (V)
